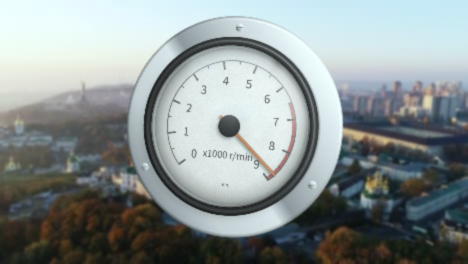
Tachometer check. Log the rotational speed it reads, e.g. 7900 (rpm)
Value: 8750 (rpm)
